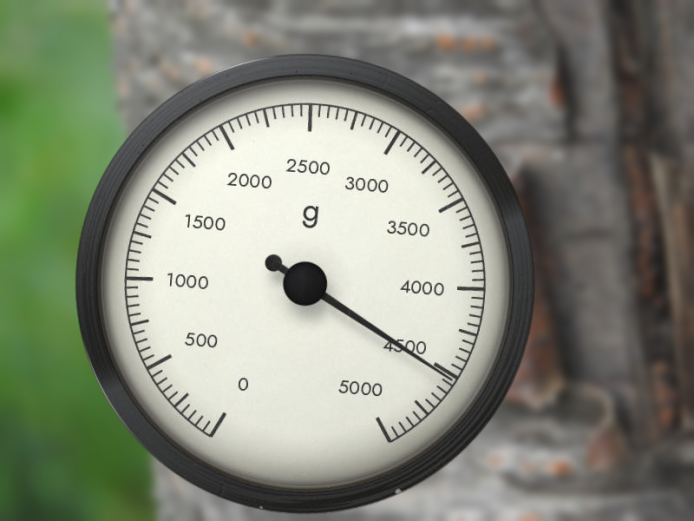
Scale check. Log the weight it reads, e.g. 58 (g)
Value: 4525 (g)
